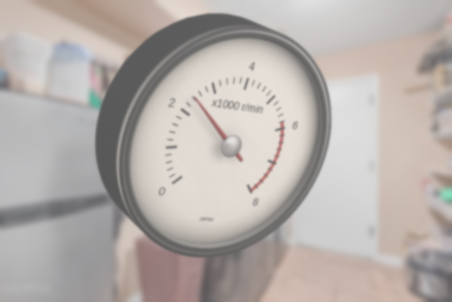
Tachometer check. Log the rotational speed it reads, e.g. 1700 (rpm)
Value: 2400 (rpm)
